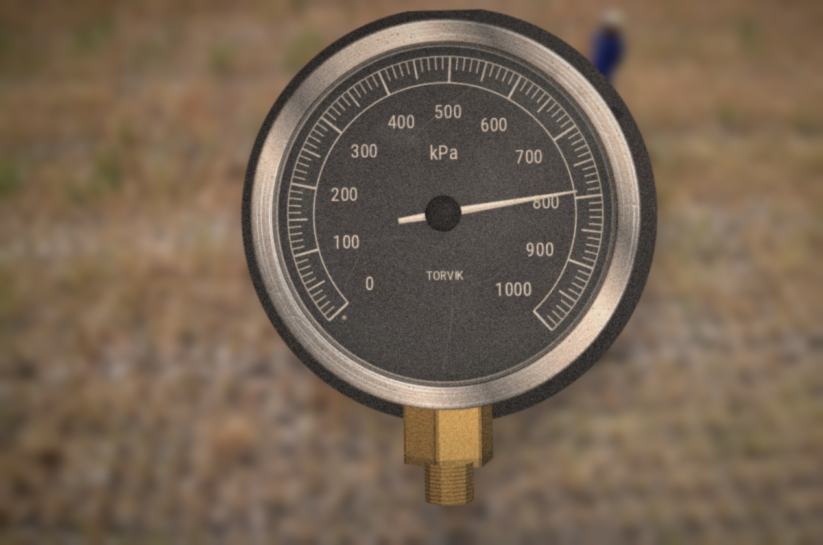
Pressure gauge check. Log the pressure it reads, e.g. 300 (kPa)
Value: 790 (kPa)
